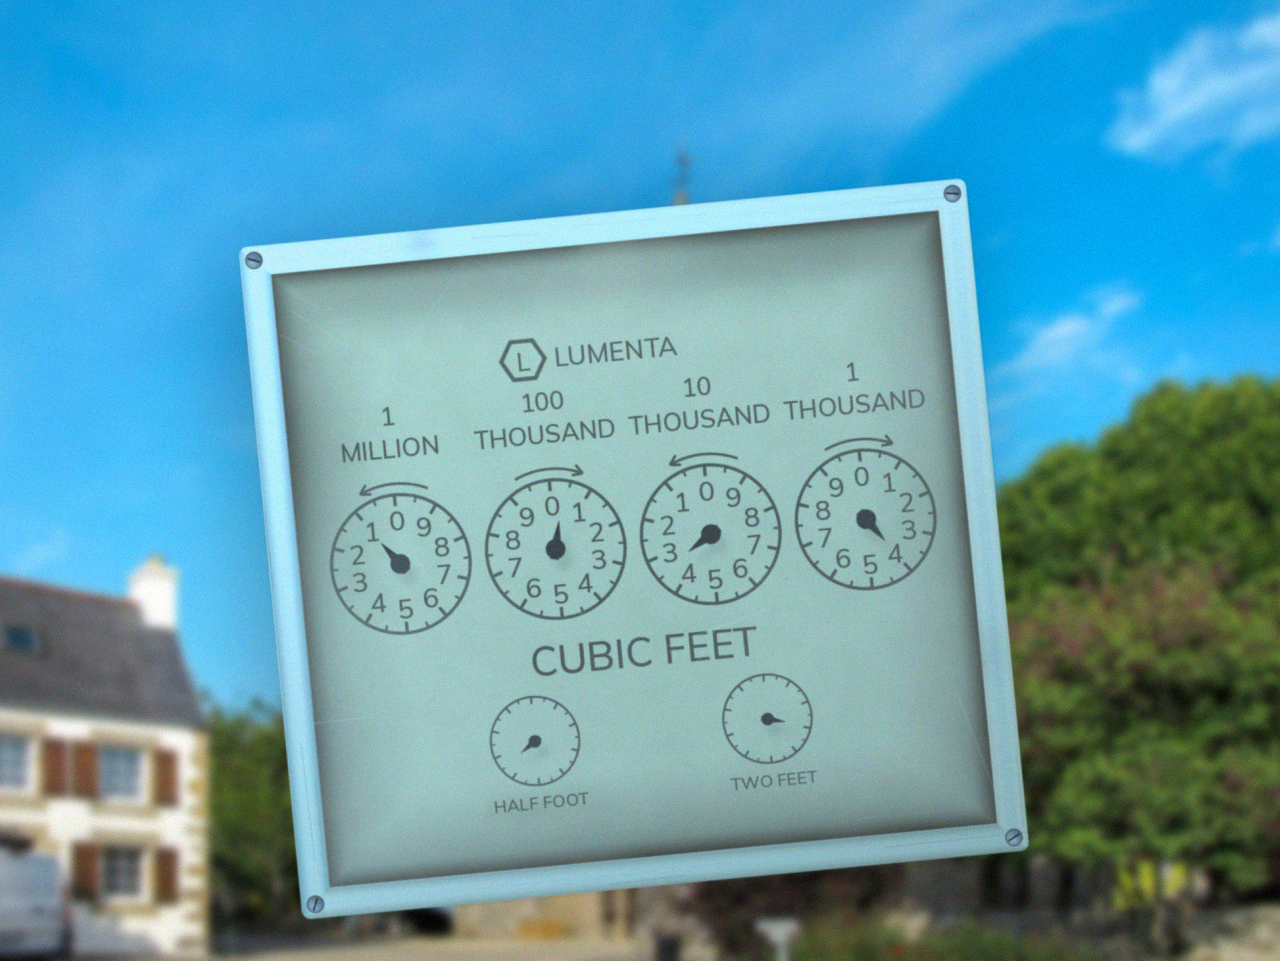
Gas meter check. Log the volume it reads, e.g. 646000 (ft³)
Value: 103400 (ft³)
